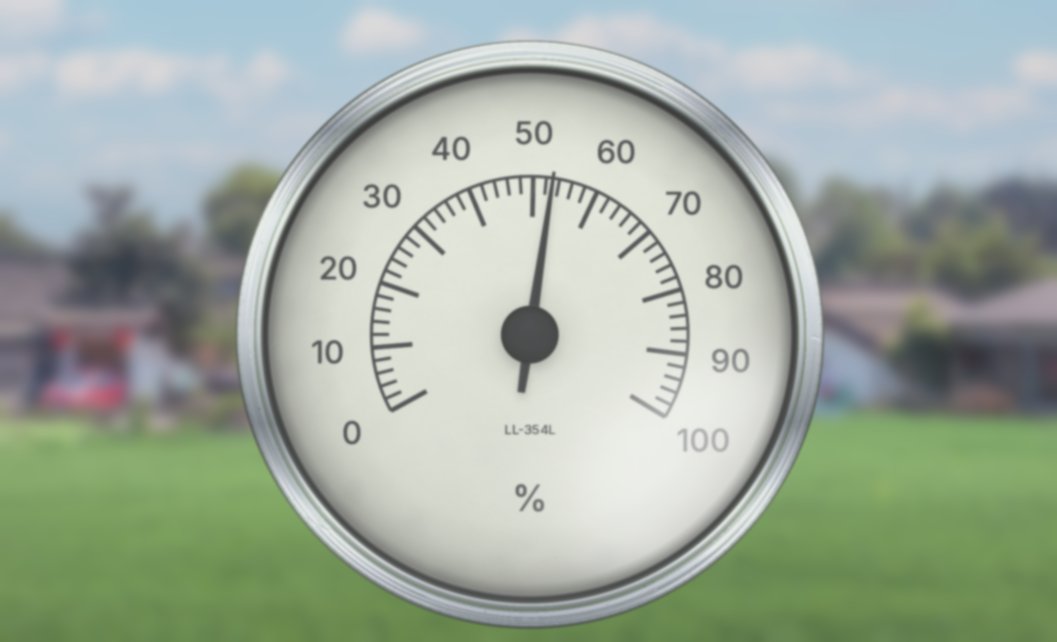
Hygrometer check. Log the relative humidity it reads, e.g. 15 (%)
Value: 53 (%)
